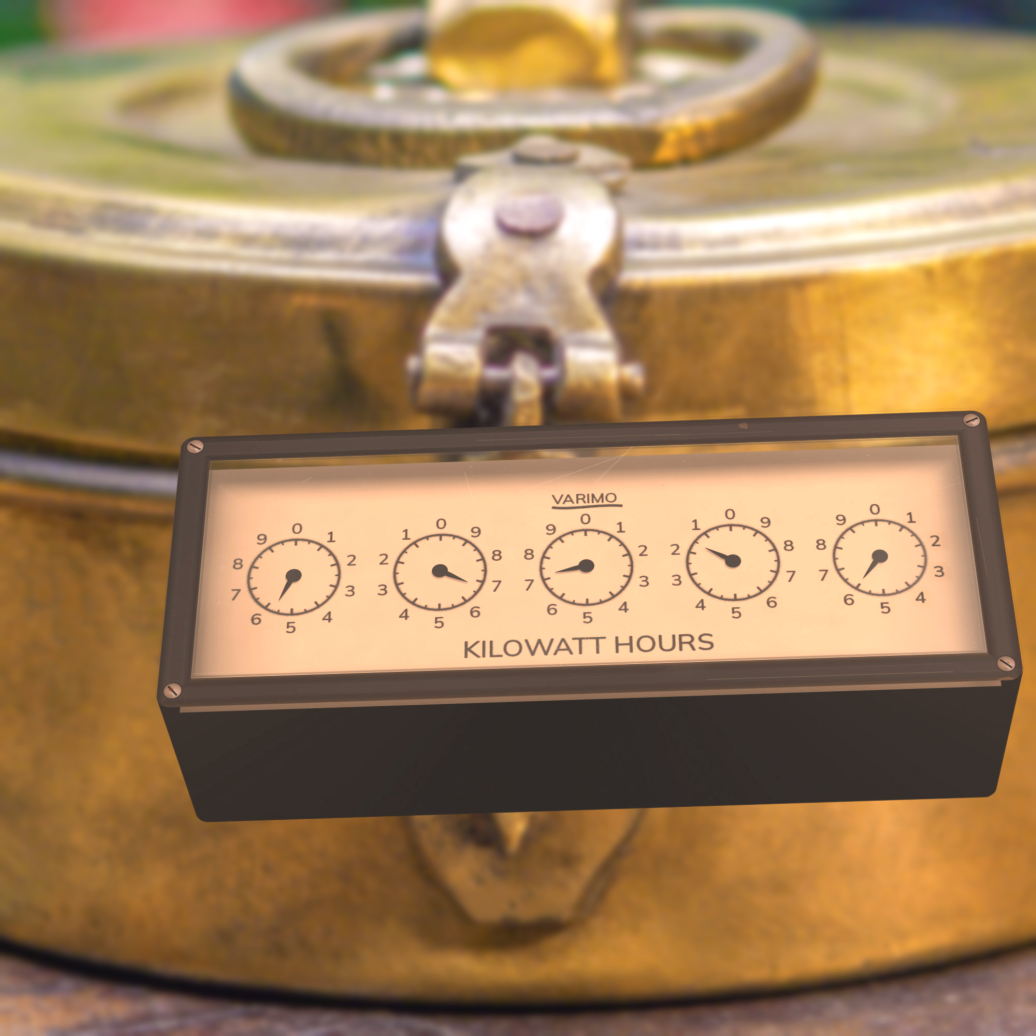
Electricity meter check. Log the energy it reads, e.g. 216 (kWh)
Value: 56716 (kWh)
